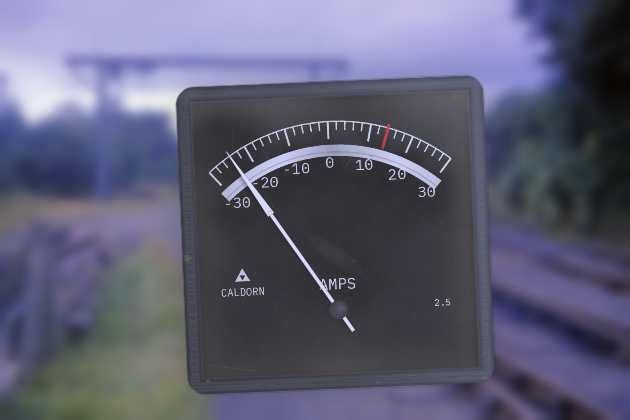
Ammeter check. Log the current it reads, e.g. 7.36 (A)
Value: -24 (A)
